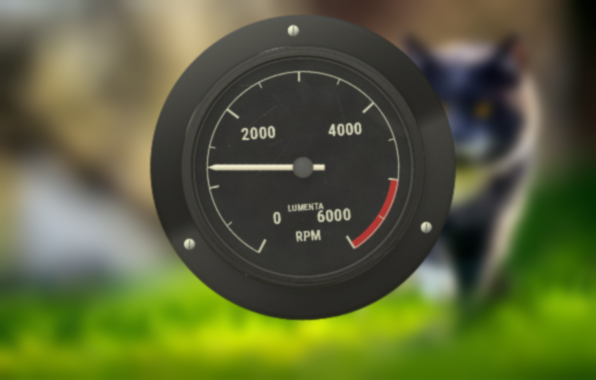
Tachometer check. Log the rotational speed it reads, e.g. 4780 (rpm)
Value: 1250 (rpm)
